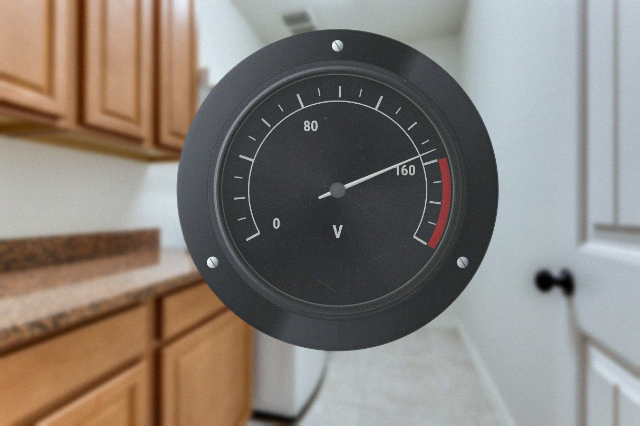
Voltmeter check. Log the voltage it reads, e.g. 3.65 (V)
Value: 155 (V)
